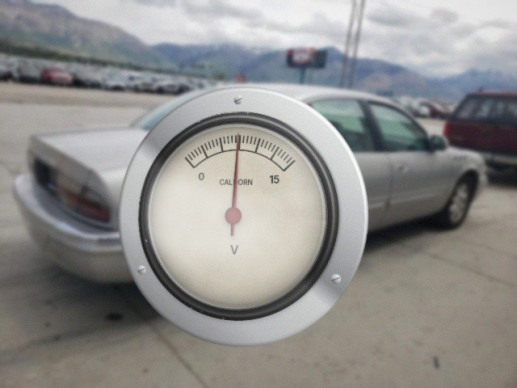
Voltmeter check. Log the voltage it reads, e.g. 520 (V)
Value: 7.5 (V)
